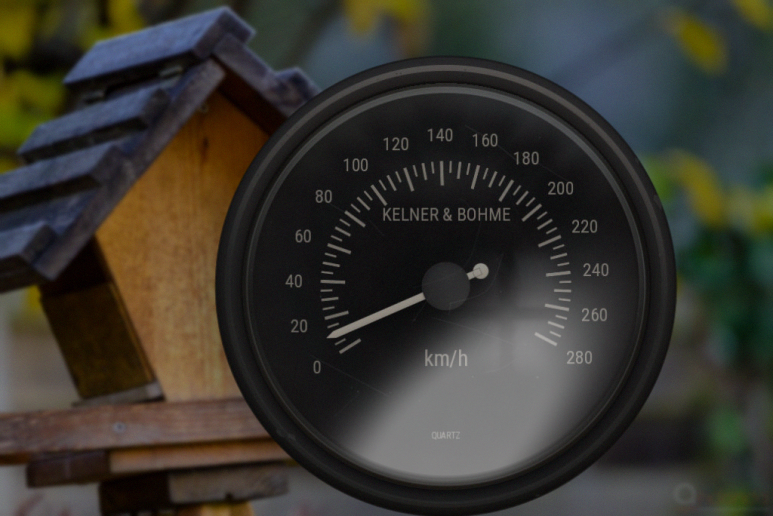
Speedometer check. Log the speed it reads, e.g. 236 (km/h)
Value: 10 (km/h)
